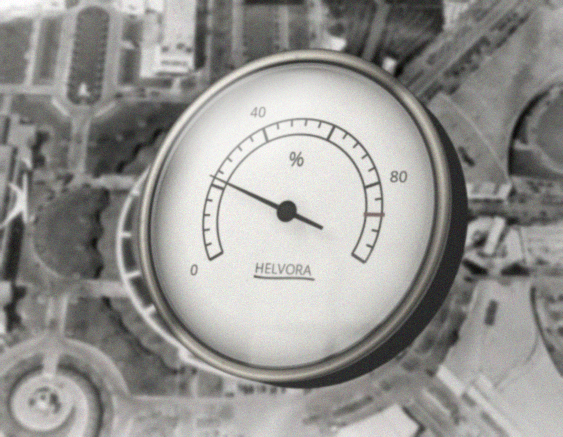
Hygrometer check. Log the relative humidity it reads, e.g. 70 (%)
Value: 22 (%)
